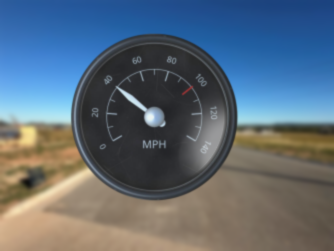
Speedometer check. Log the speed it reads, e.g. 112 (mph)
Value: 40 (mph)
